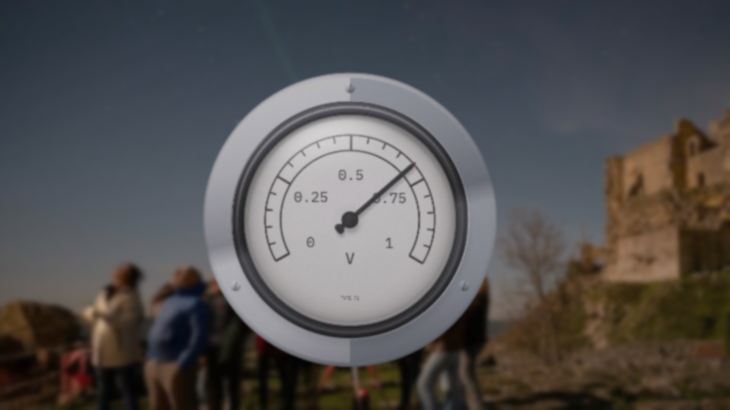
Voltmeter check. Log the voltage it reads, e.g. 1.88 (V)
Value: 0.7 (V)
